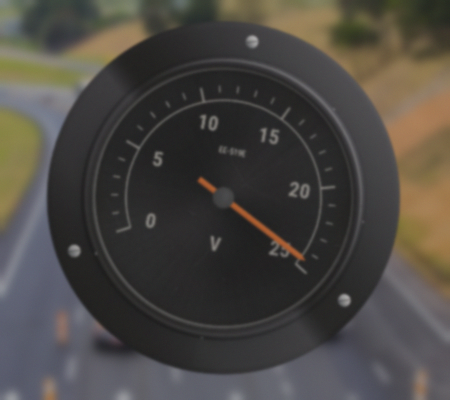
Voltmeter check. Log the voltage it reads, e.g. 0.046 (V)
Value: 24.5 (V)
